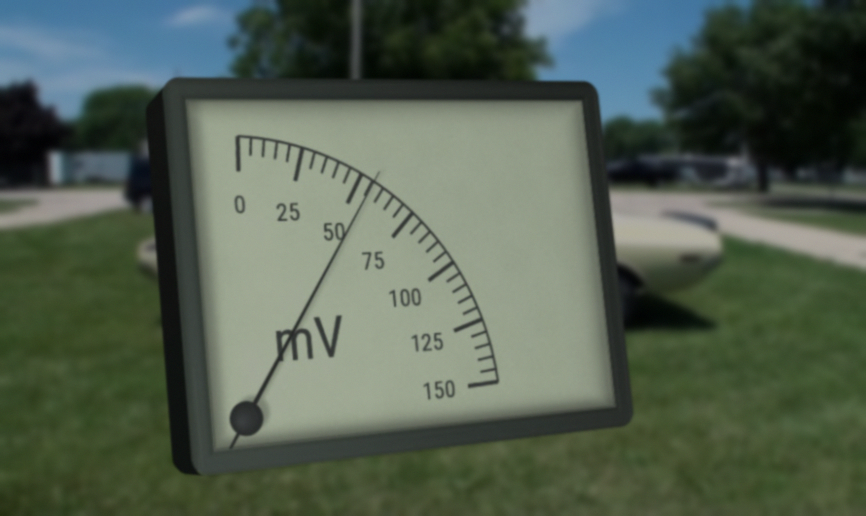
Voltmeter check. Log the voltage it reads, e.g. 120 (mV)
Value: 55 (mV)
